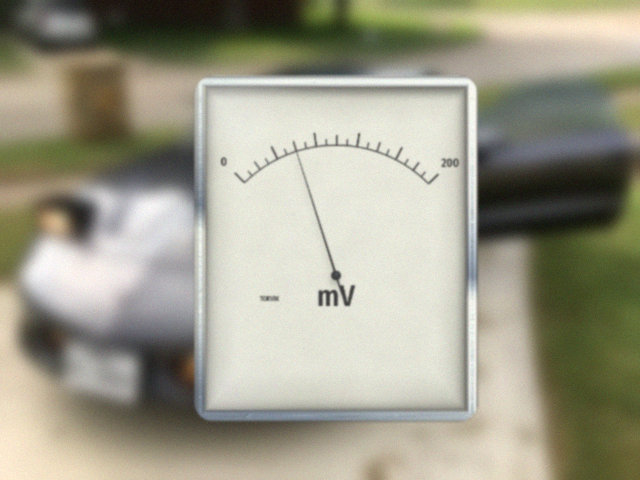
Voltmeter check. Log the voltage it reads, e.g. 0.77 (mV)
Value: 60 (mV)
